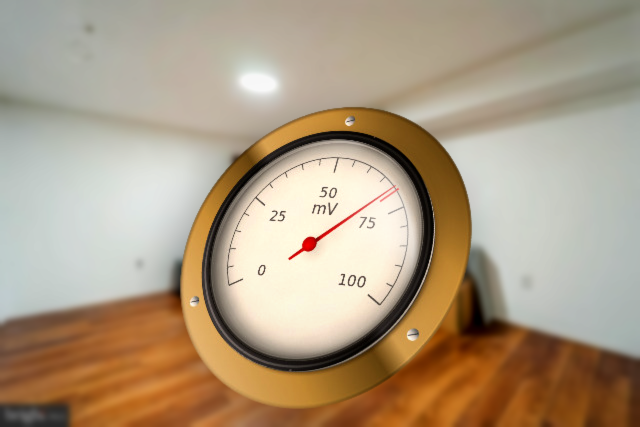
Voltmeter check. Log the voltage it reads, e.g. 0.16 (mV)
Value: 70 (mV)
